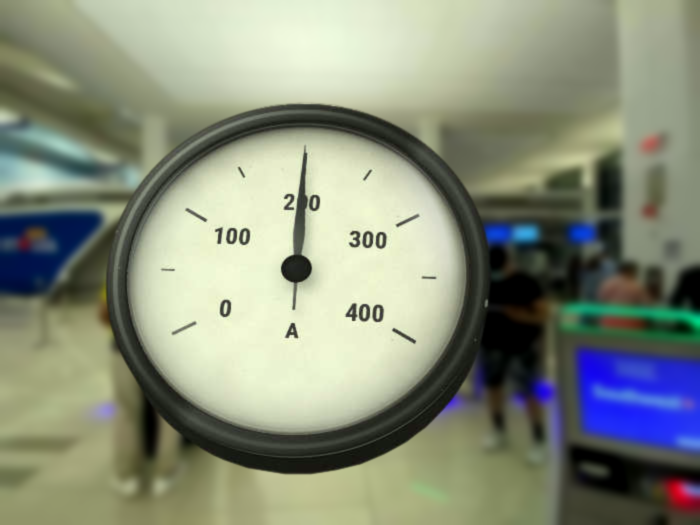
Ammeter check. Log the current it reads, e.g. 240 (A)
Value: 200 (A)
